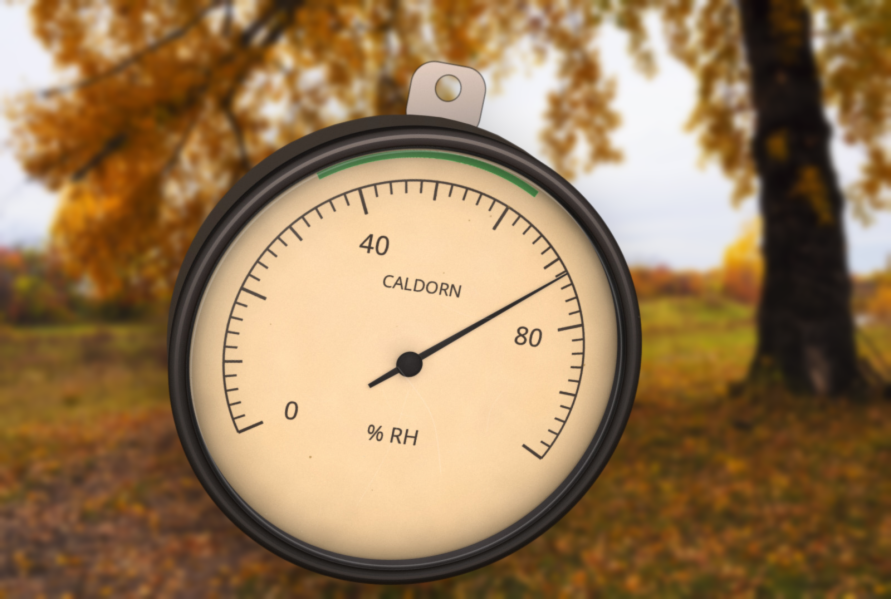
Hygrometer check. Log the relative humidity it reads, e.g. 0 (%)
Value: 72 (%)
